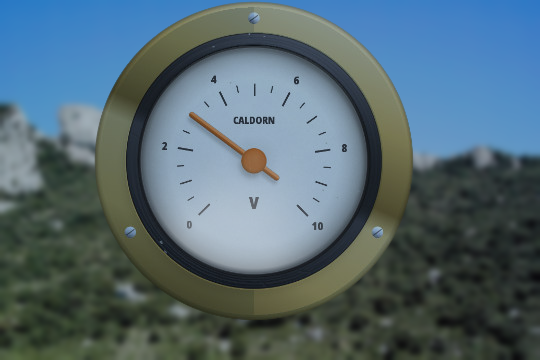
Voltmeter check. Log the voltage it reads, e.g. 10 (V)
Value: 3 (V)
